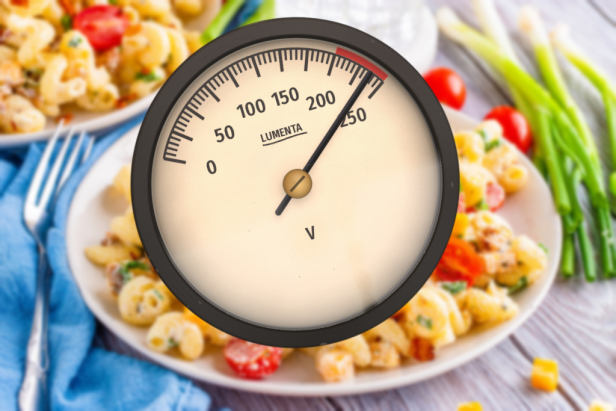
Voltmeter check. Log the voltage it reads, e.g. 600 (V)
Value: 235 (V)
